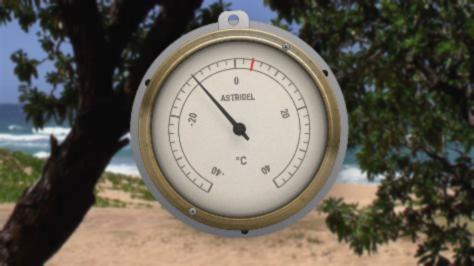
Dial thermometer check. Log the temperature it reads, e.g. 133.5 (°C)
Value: -10 (°C)
